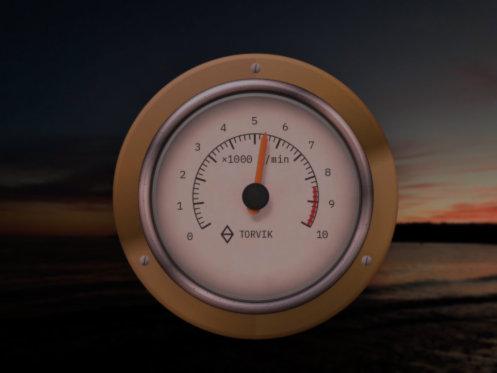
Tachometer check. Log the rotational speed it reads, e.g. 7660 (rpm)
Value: 5400 (rpm)
